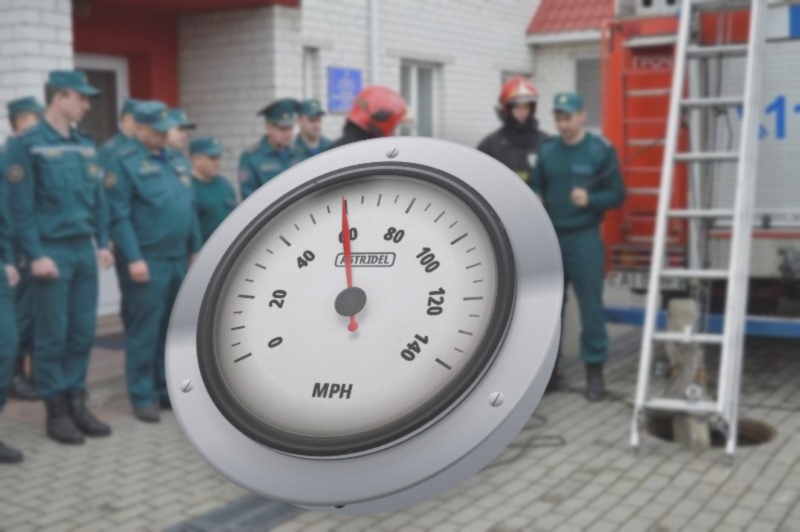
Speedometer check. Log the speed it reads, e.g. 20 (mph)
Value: 60 (mph)
